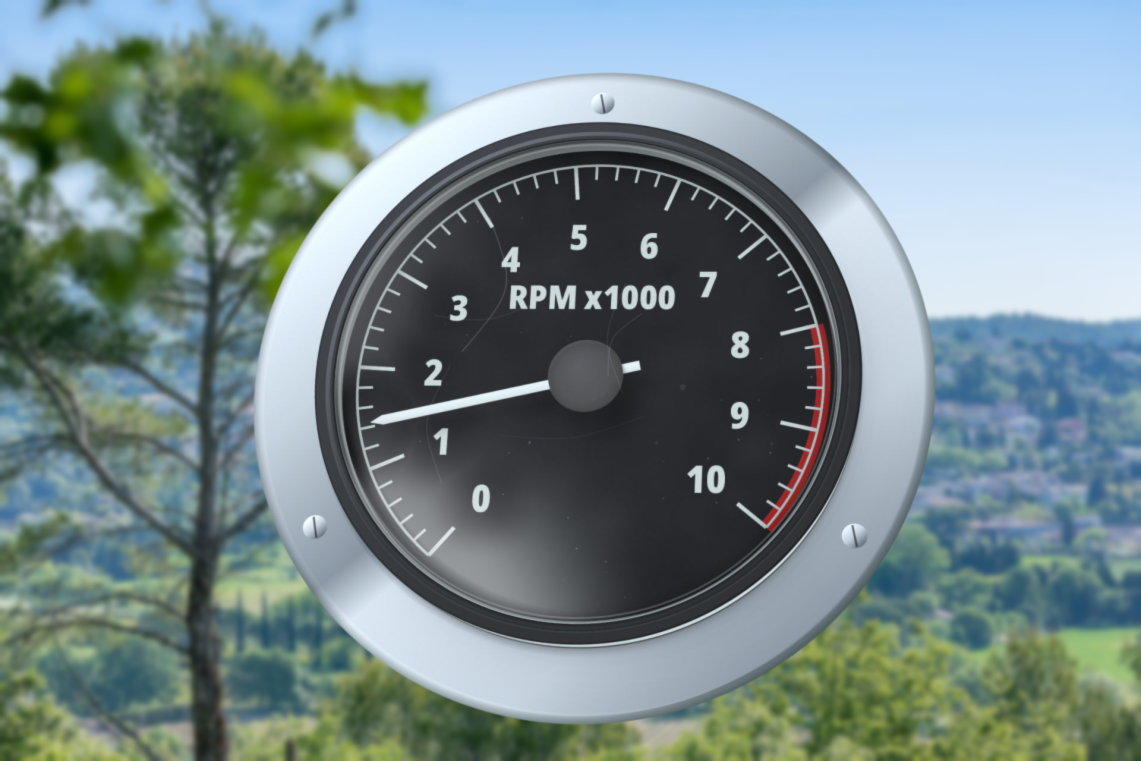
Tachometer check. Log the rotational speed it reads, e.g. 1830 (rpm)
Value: 1400 (rpm)
